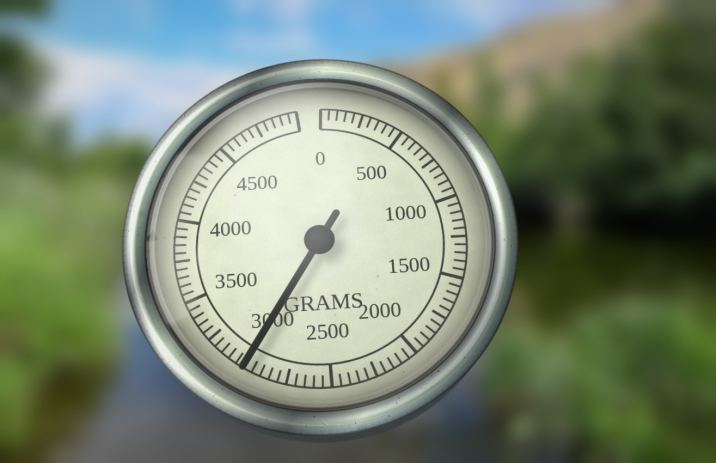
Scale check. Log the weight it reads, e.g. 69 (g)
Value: 3000 (g)
